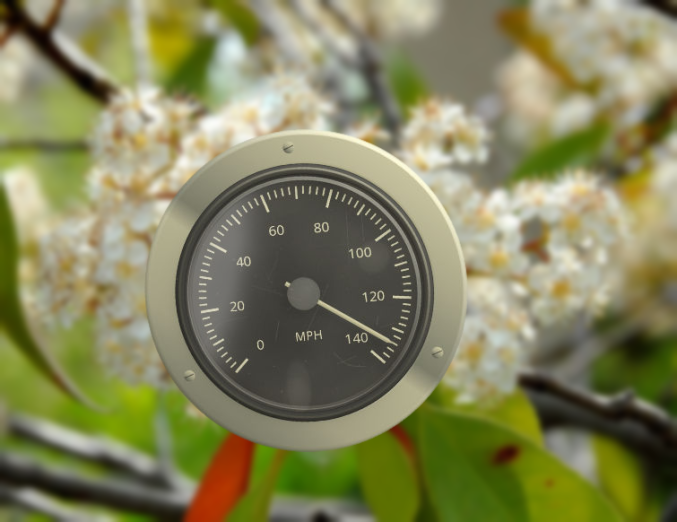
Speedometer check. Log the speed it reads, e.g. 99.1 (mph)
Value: 134 (mph)
